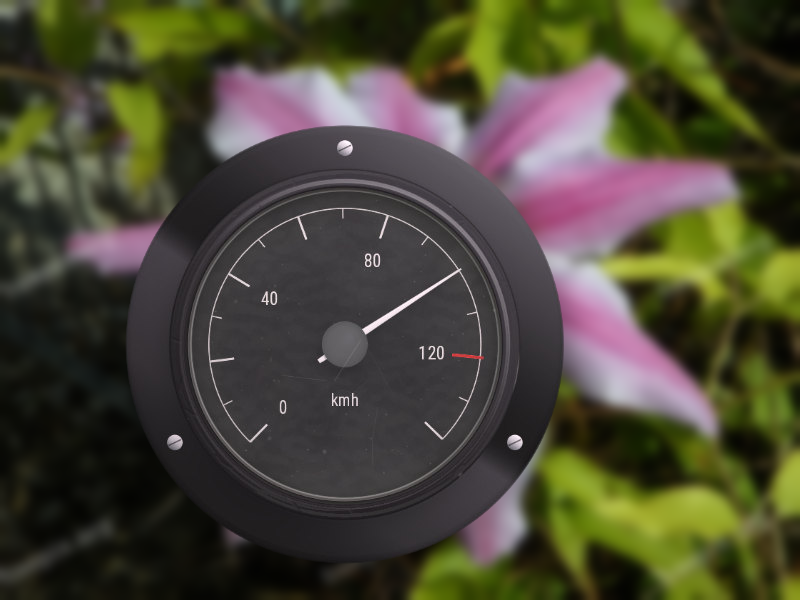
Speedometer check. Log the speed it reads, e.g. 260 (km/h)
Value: 100 (km/h)
